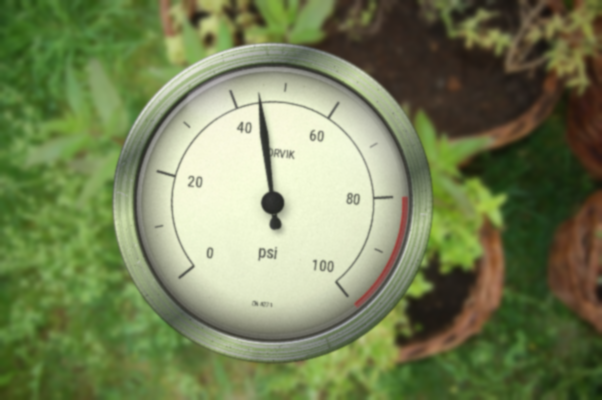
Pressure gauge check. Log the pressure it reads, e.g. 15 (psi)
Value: 45 (psi)
